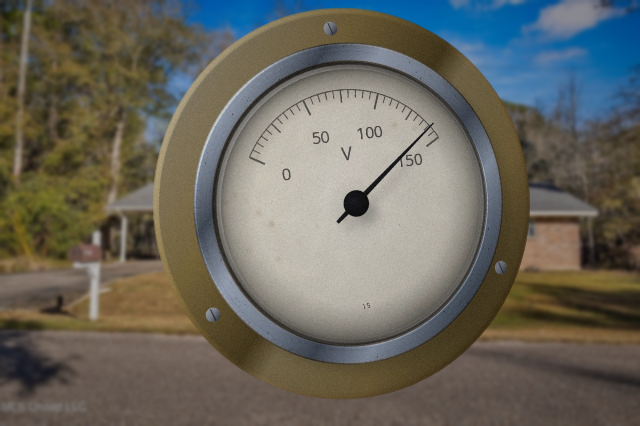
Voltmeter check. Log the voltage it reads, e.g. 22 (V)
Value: 140 (V)
